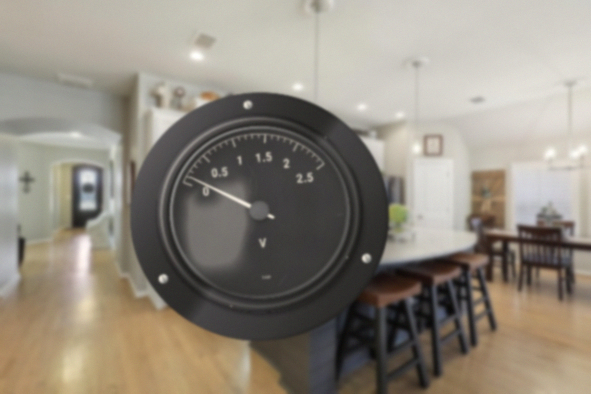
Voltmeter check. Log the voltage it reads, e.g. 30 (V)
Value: 0.1 (V)
